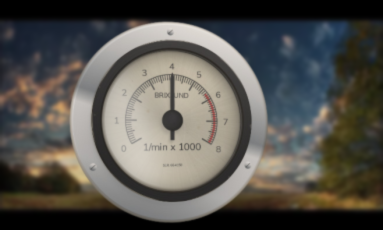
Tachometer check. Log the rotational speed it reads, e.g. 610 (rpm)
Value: 4000 (rpm)
